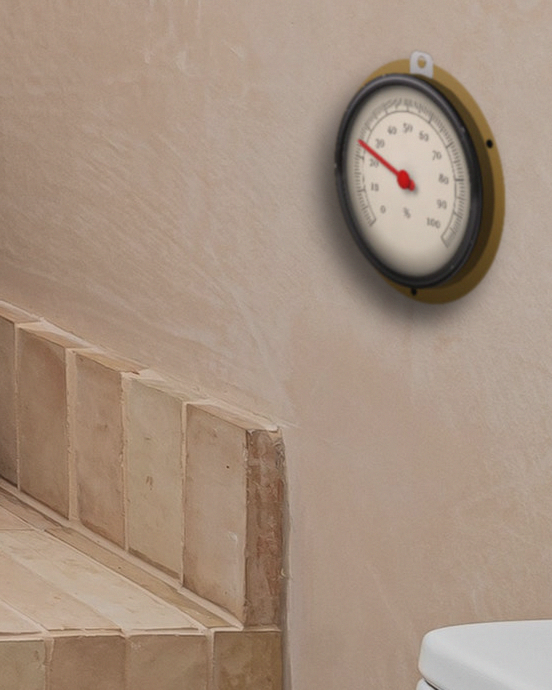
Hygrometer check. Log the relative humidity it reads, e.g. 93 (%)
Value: 25 (%)
